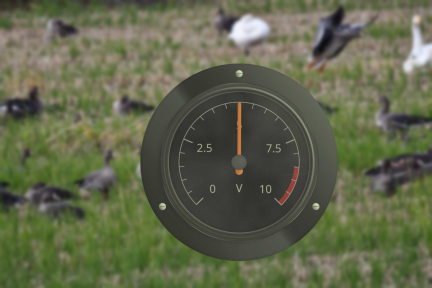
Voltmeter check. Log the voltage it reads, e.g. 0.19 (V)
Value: 5 (V)
